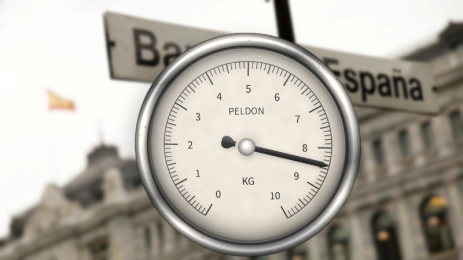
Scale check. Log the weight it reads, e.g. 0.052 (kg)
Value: 8.4 (kg)
